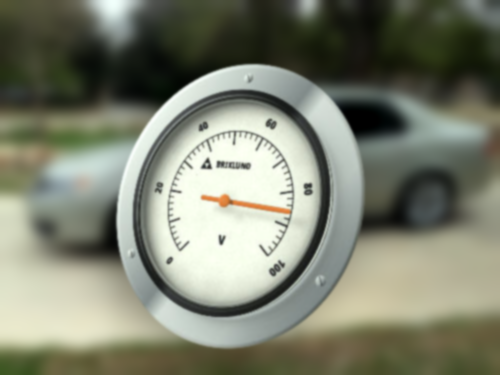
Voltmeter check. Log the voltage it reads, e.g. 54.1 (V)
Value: 86 (V)
